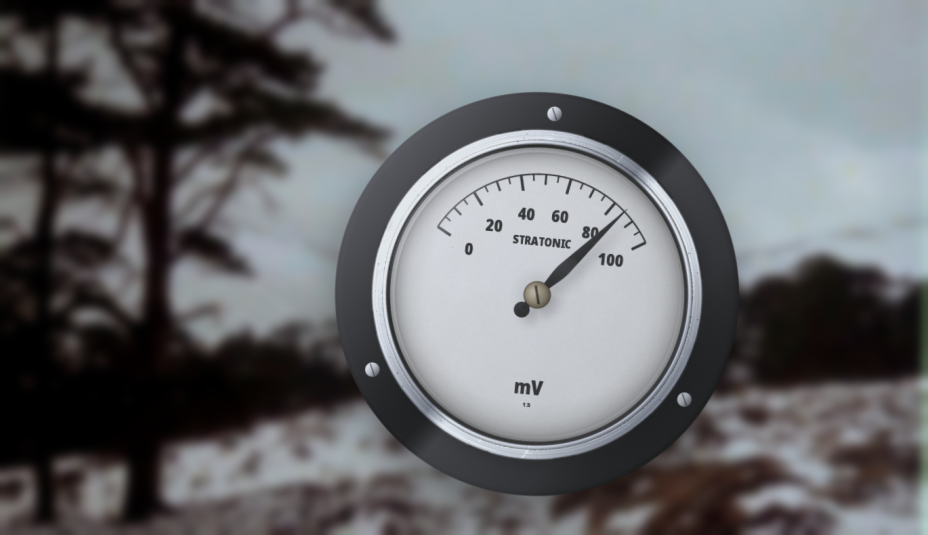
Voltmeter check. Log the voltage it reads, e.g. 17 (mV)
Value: 85 (mV)
